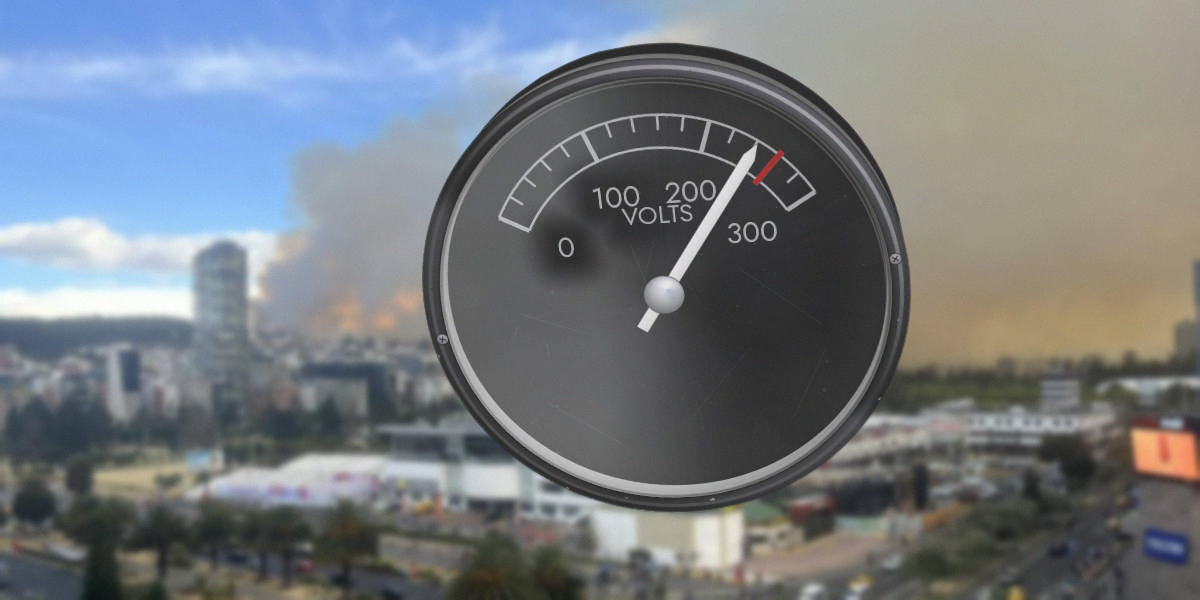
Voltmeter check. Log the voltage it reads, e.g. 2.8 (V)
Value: 240 (V)
